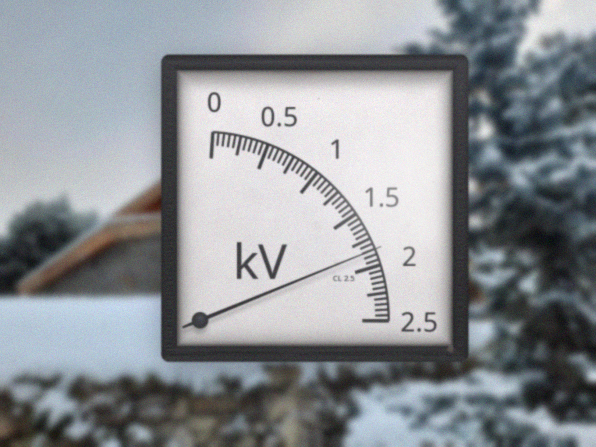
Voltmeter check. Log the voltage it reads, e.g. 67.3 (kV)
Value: 1.85 (kV)
